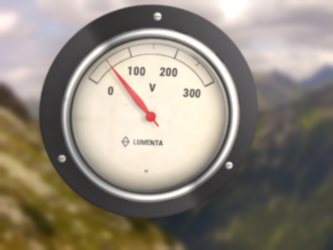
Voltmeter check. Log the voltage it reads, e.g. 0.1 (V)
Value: 50 (V)
